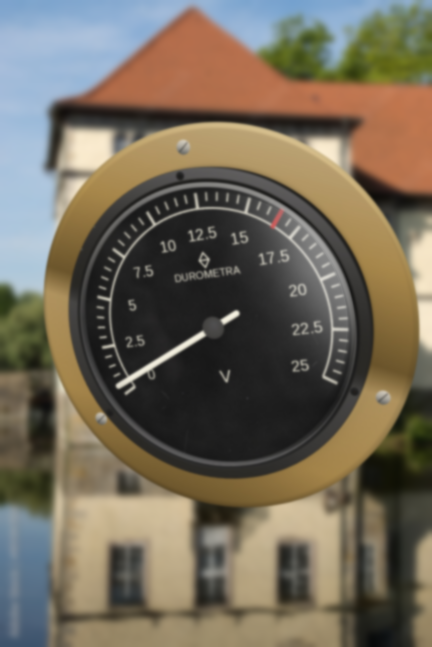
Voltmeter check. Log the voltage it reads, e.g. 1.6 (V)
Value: 0.5 (V)
